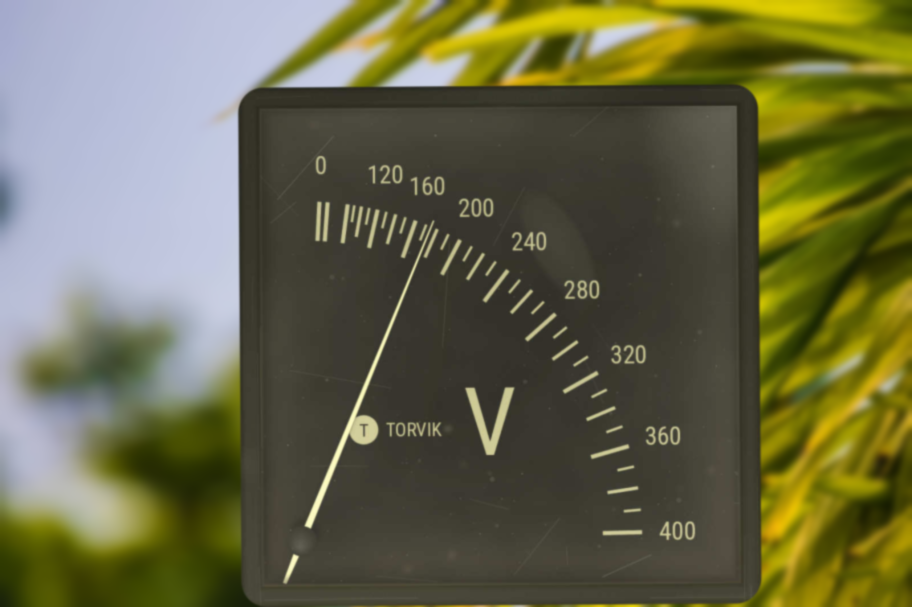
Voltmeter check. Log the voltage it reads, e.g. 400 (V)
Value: 175 (V)
